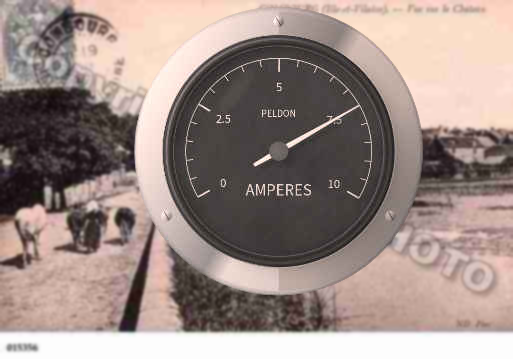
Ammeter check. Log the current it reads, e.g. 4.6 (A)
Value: 7.5 (A)
